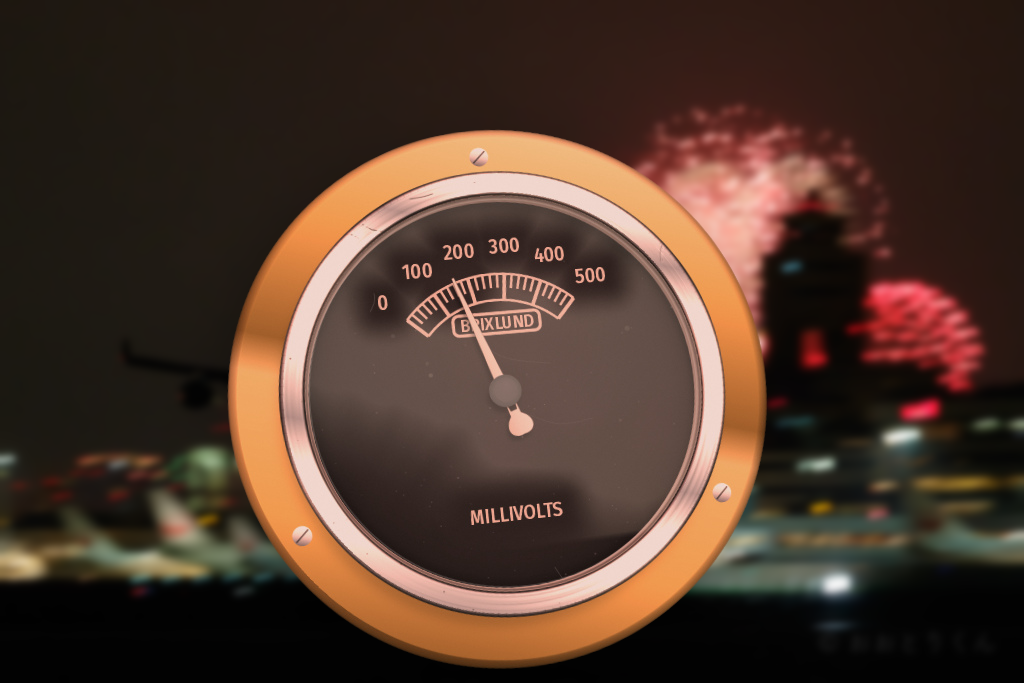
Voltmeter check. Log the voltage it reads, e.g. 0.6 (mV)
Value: 160 (mV)
